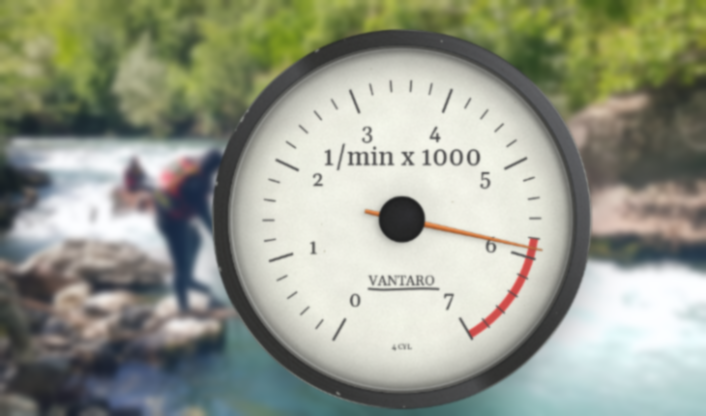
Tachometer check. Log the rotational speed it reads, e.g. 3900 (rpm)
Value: 5900 (rpm)
